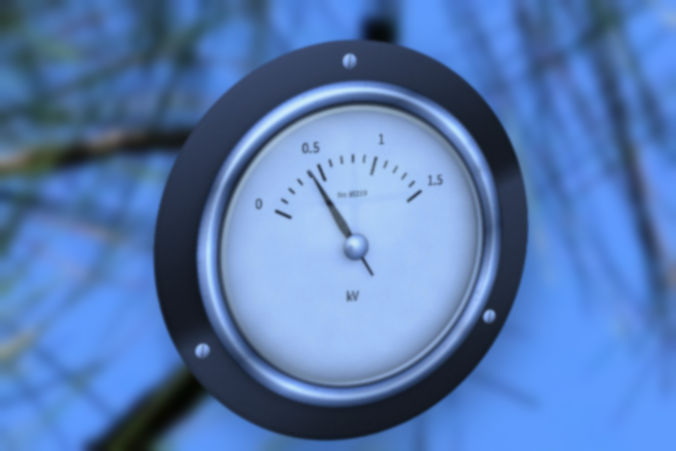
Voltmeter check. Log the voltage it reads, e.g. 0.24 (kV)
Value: 0.4 (kV)
